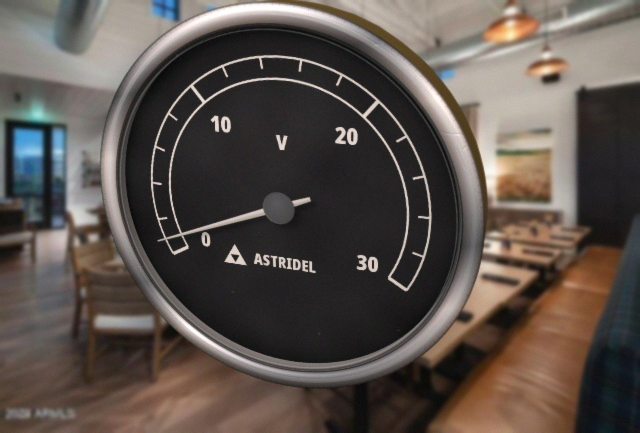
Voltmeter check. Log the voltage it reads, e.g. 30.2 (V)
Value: 1 (V)
